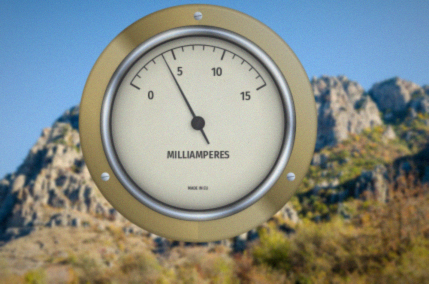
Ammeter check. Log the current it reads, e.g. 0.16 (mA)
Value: 4 (mA)
